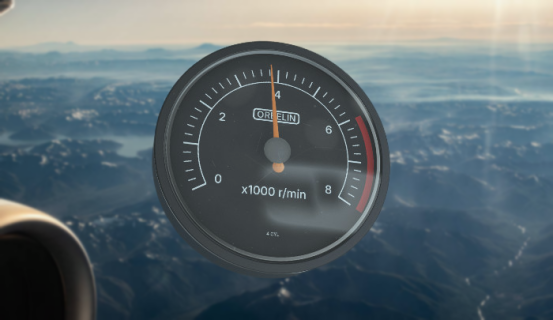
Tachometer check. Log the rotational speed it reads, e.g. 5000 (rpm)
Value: 3800 (rpm)
